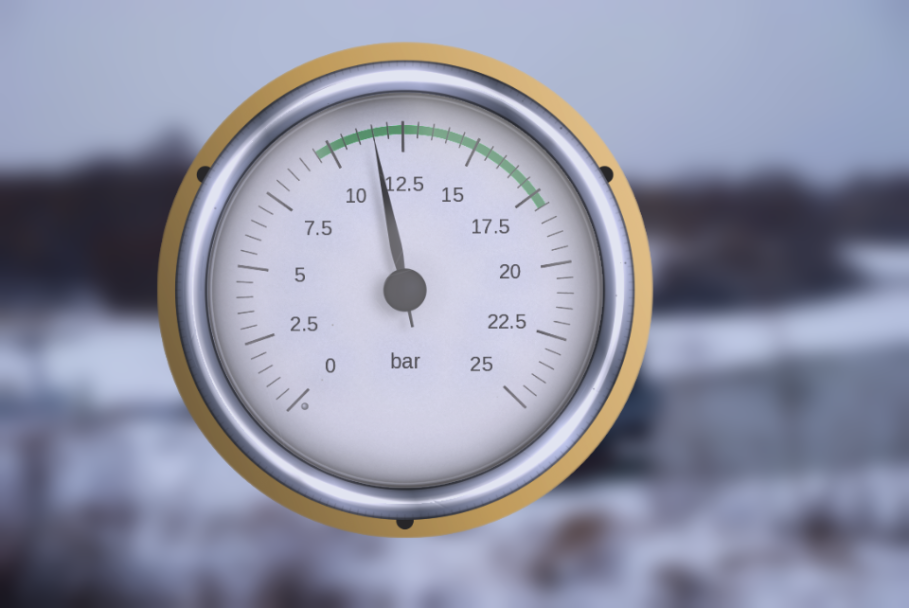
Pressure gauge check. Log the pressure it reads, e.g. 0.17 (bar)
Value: 11.5 (bar)
